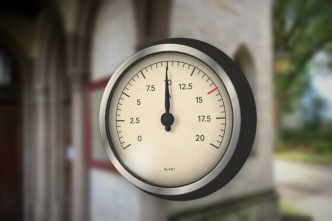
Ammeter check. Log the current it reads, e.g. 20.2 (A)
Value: 10 (A)
